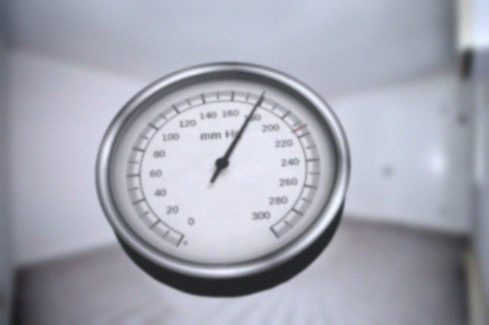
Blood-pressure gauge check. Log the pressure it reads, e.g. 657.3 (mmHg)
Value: 180 (mmHg)
